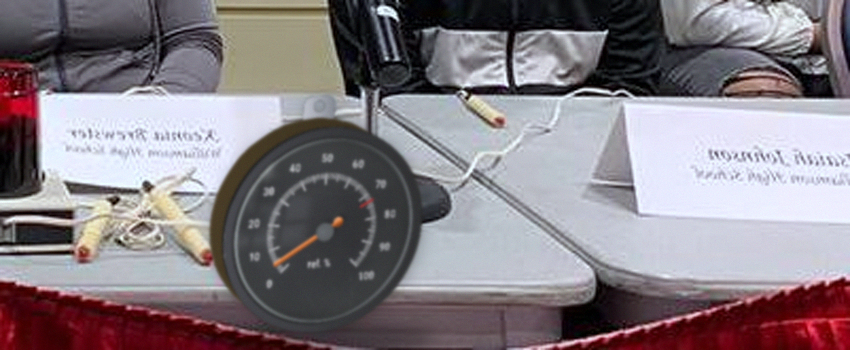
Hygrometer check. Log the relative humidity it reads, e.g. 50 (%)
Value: 5 (%)
